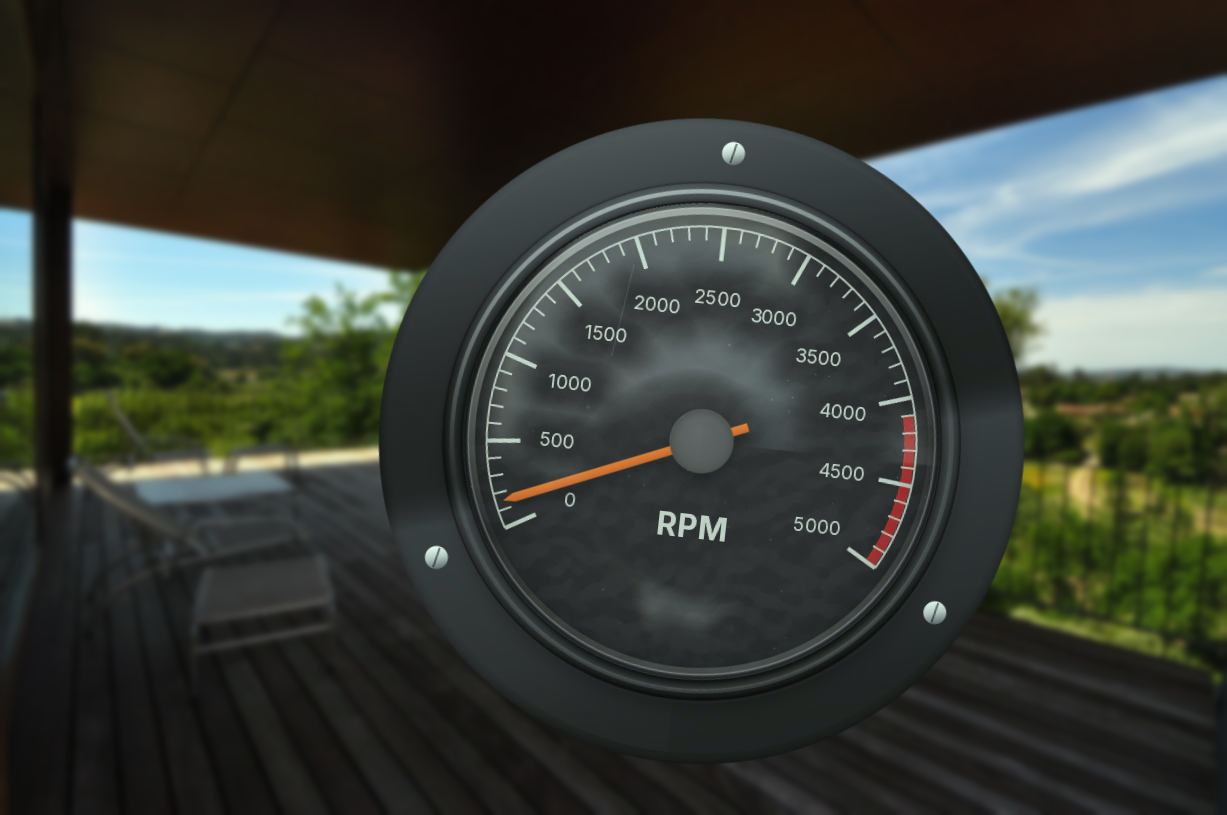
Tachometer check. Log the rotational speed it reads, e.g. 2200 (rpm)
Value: 150 (rpm)
